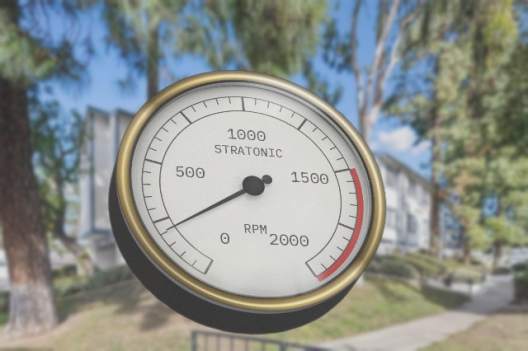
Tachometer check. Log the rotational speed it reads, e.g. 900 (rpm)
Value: 200 (rpm)
